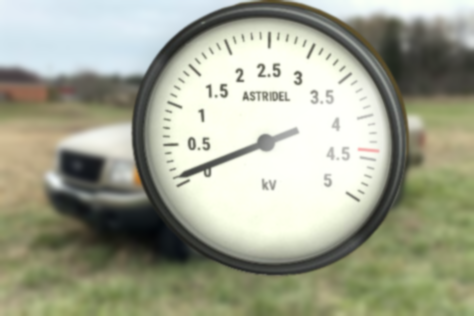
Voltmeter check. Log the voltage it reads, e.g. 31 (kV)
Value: 0.1 (kV)
